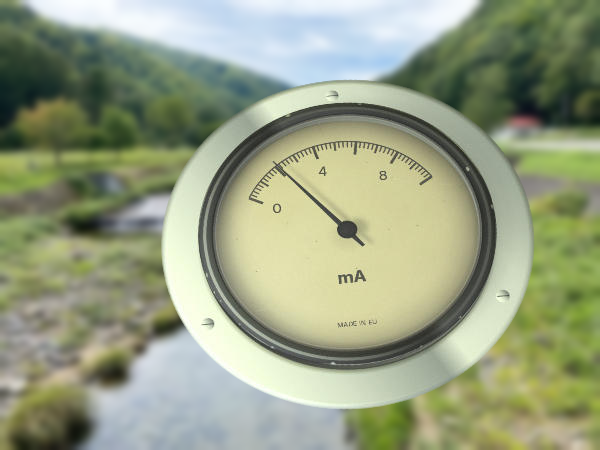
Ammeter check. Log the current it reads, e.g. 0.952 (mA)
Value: 2 (mA)
